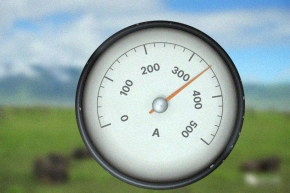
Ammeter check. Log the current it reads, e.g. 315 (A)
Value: 340 (A)
